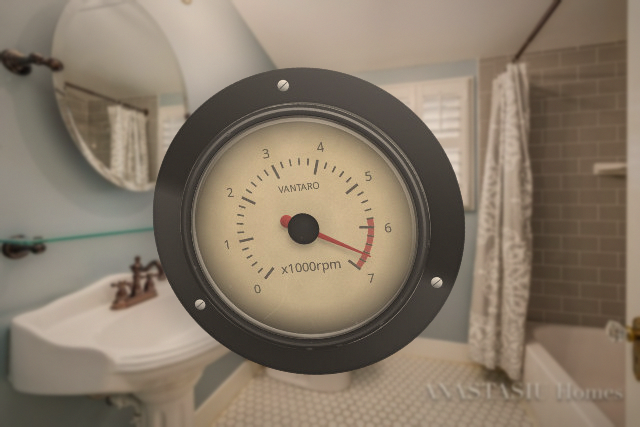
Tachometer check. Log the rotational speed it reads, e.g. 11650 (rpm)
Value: 6600 (rpm)
